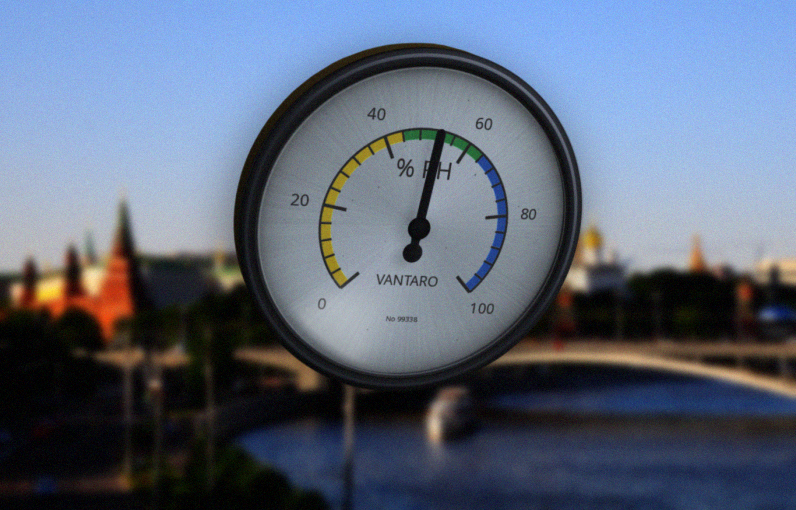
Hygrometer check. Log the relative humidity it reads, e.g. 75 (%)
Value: 52 (%)
